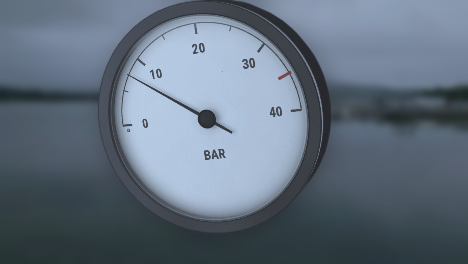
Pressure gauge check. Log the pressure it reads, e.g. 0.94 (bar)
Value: 7.5 (bar)
